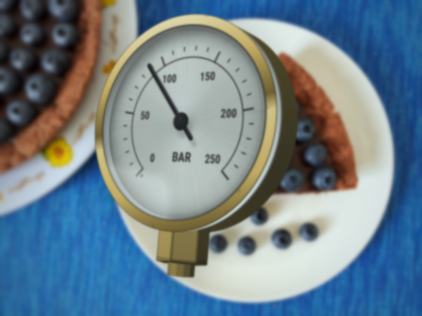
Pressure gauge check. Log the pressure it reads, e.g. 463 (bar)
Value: 90 (bar)
